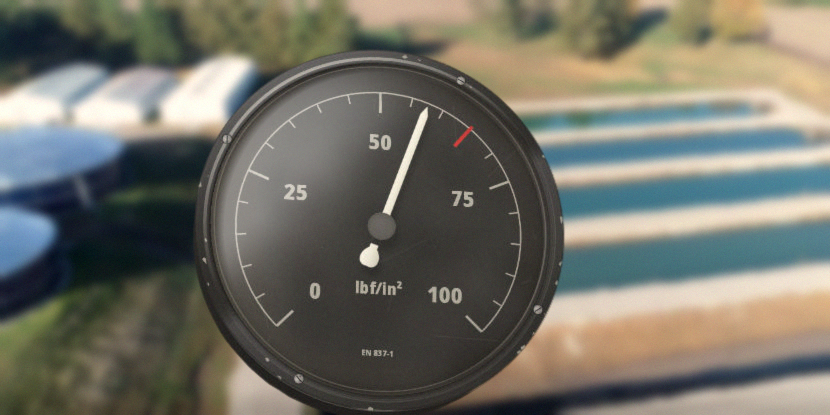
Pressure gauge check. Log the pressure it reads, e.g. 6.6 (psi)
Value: 57.5 (psi)
